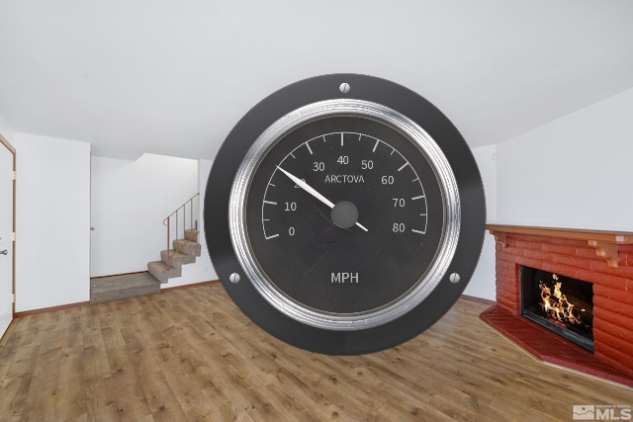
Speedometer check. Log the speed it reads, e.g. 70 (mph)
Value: 20 (mph)
